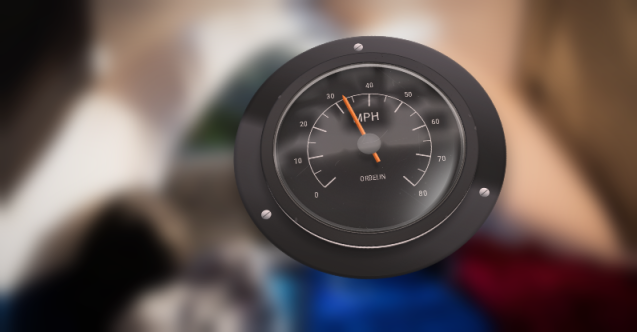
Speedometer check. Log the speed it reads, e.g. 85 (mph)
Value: 32.5 (mph)
